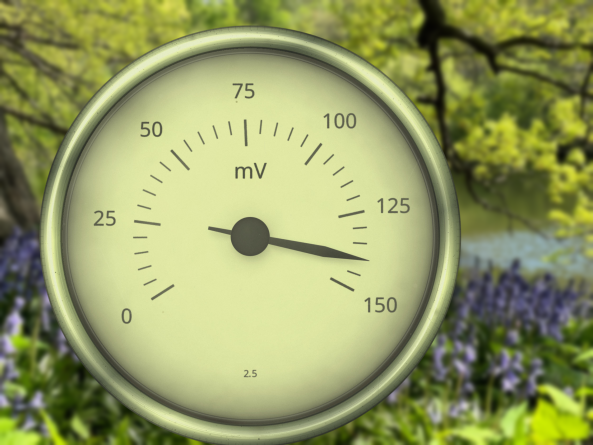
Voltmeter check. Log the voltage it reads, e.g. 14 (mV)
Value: 140 (mV)
